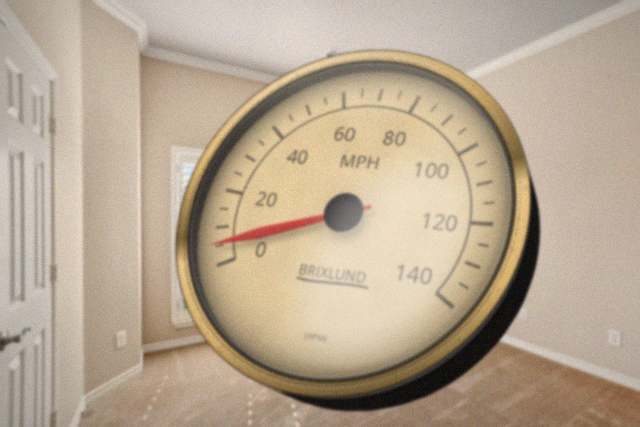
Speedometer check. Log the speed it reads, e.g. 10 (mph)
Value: 5 (mph)
